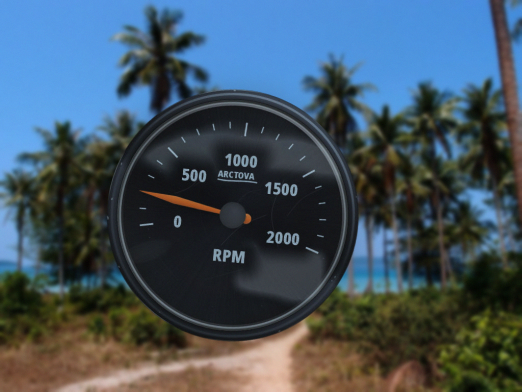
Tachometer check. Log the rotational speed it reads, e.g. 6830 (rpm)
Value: 200 (rpm)
